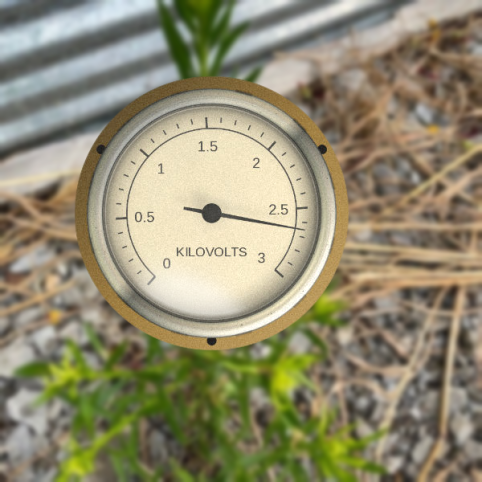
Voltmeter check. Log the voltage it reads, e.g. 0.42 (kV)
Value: 2.65 (kV)
